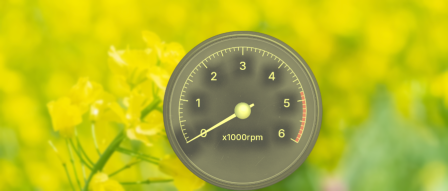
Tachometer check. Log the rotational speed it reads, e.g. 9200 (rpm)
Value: 0 (rpm)
